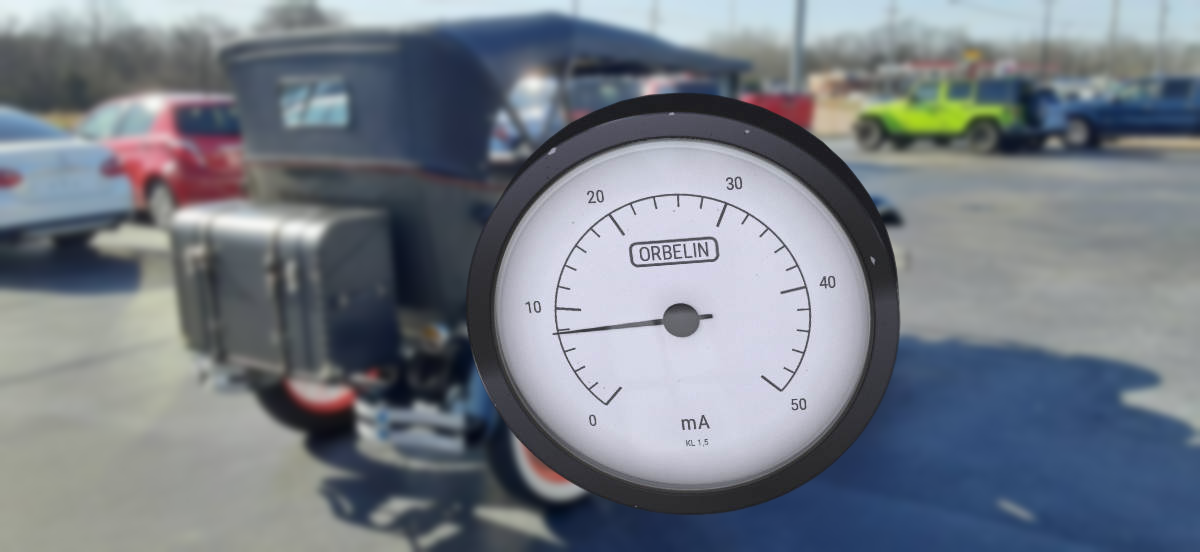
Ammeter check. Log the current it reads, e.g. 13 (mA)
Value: 8 (mA)
